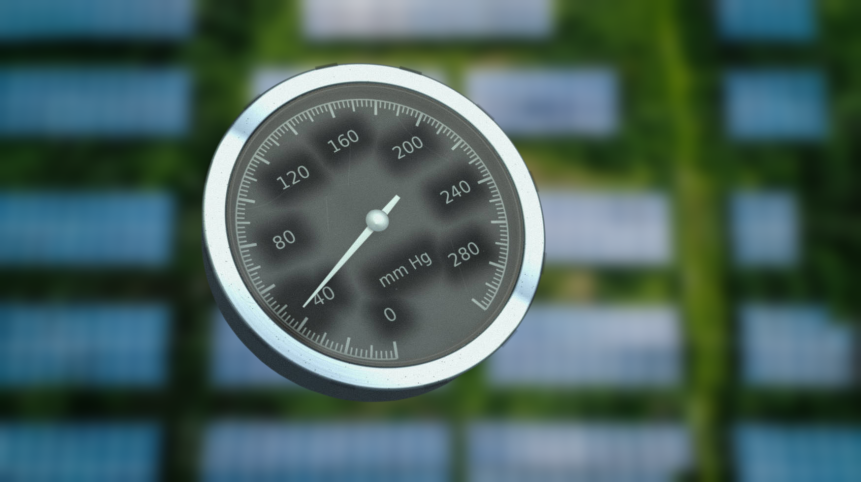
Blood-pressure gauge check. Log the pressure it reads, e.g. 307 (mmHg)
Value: 44 (mmHg)
